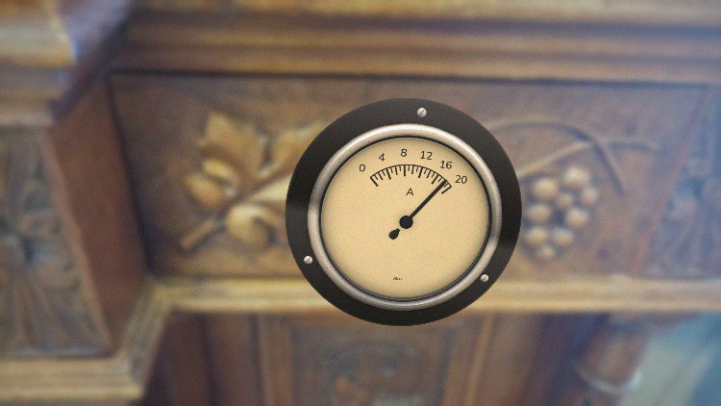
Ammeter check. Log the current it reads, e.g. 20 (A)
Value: 18 (A)
